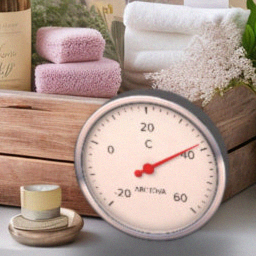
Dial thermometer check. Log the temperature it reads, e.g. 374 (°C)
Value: 38 (°C)
